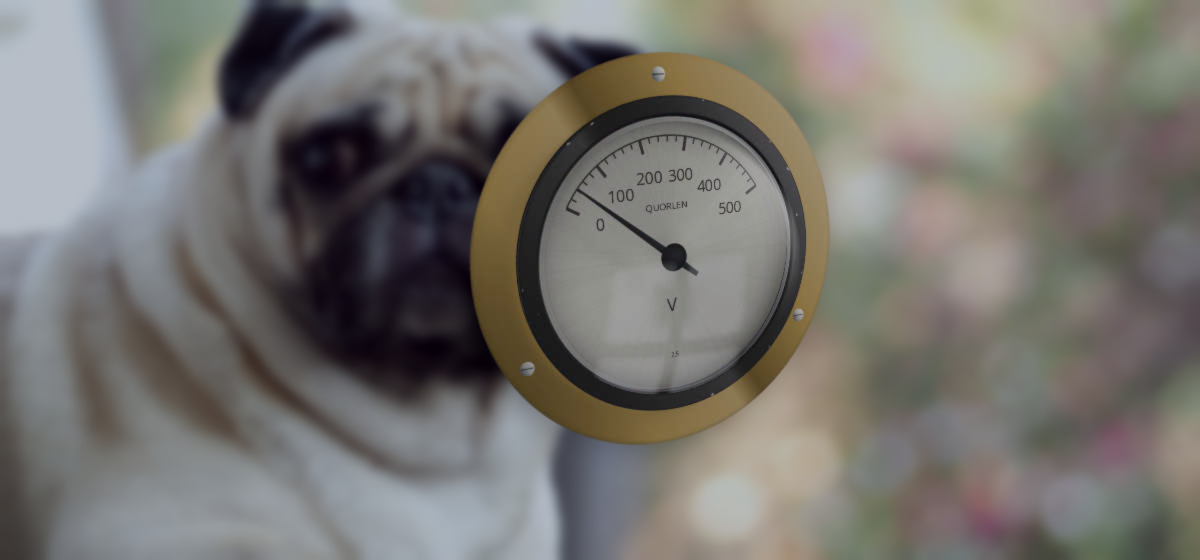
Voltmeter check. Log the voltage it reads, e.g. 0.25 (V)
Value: 40 (V)
